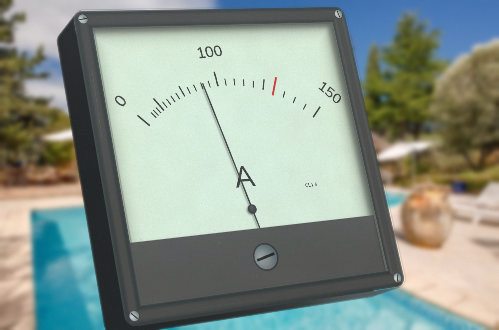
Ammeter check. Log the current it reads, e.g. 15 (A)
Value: 90 (A)
